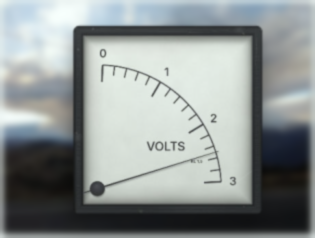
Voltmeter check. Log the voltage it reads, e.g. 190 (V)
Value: 2.5 (V)
